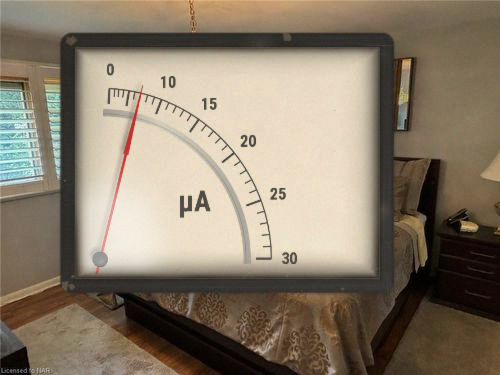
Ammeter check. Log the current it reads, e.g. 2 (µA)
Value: 7 (µA)
